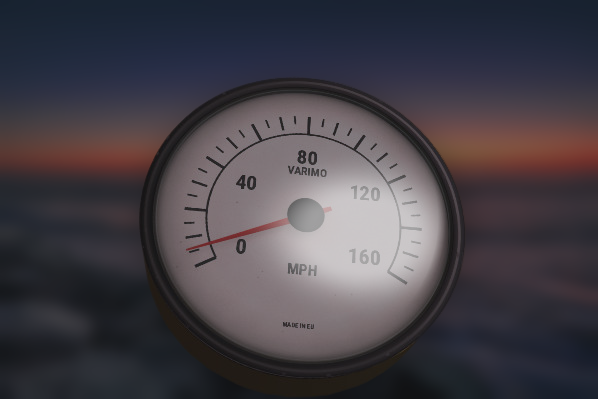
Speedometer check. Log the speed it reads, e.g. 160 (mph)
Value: 5 (mph)
